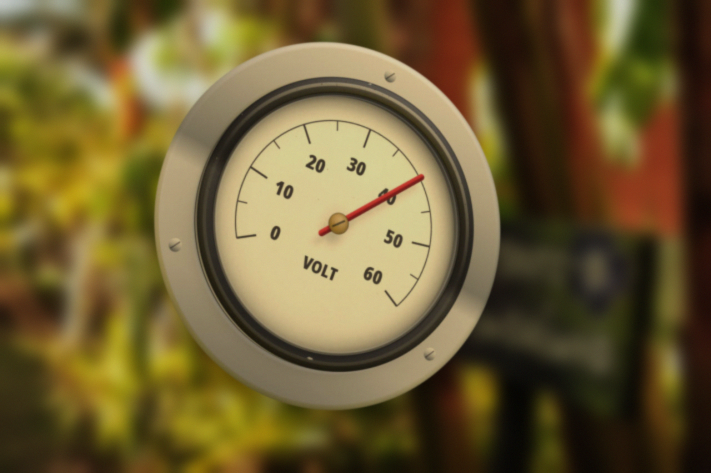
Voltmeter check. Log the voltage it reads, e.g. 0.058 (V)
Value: 40 (V)
